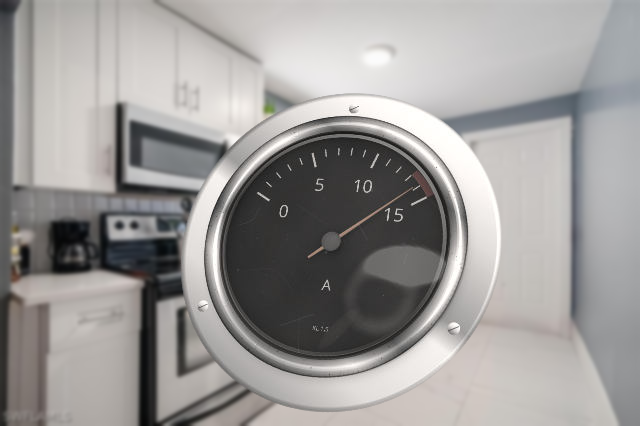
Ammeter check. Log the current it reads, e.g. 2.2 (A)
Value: 14 (A)
